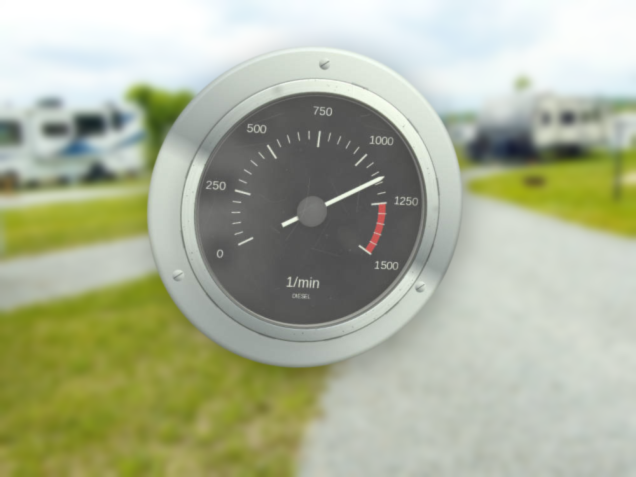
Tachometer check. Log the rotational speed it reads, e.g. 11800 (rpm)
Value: 1125 (rpm)
